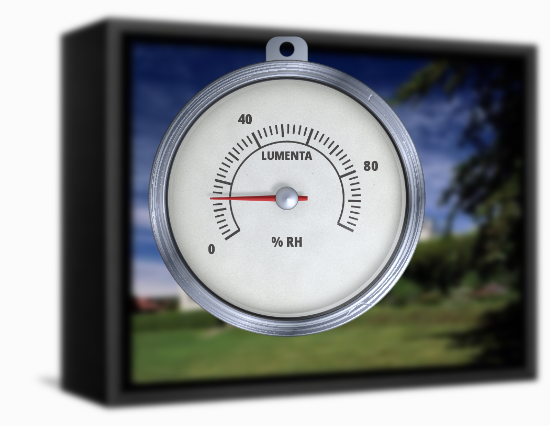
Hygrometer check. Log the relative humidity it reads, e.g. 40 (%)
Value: 14 (%)
